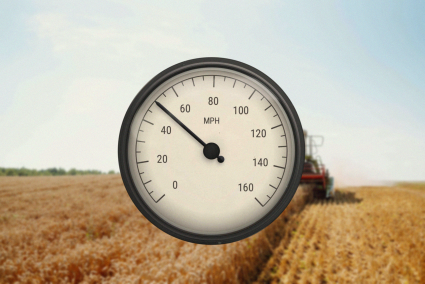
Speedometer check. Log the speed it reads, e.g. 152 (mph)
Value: 50 (mph)
